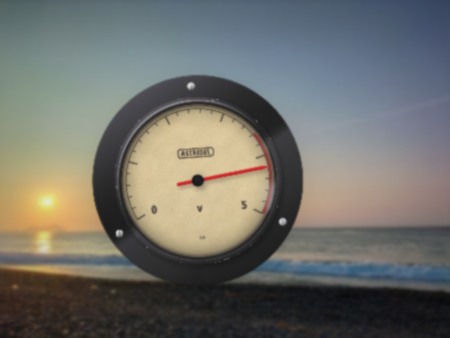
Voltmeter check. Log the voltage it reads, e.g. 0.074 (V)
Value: 4.2 (V)
